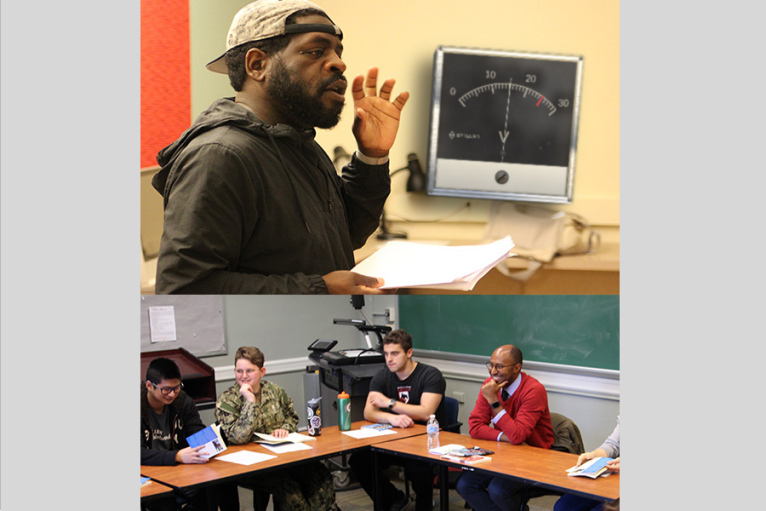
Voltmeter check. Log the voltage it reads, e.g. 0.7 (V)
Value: 15 (V)
